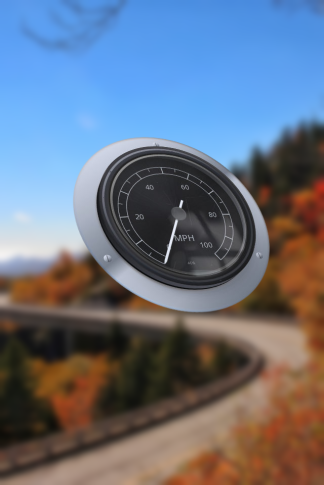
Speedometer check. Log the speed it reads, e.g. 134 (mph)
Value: 0 (mph)
